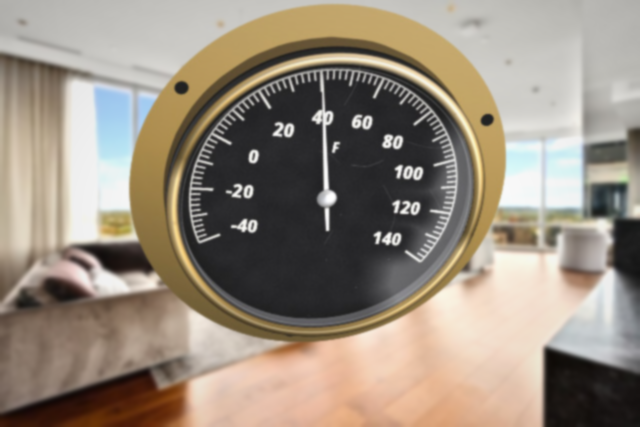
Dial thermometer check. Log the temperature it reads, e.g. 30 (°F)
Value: 40 (°F)
